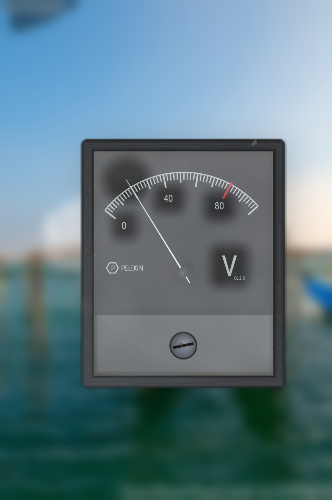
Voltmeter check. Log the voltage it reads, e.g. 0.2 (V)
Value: 20 (V)
